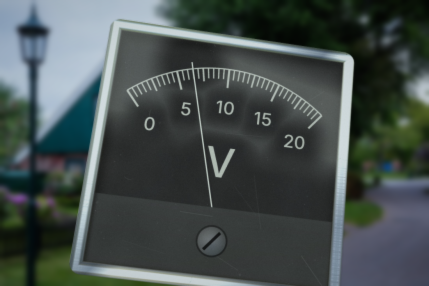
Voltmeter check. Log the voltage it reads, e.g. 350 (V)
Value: 6.5 (V)
